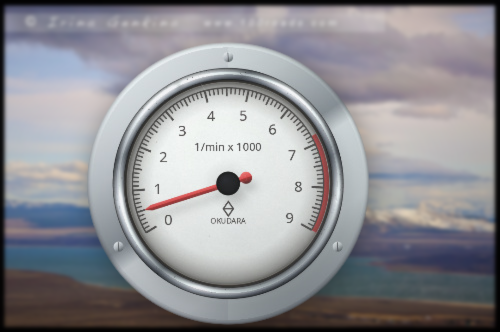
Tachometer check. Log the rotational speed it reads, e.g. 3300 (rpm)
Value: 500 (rpm)
